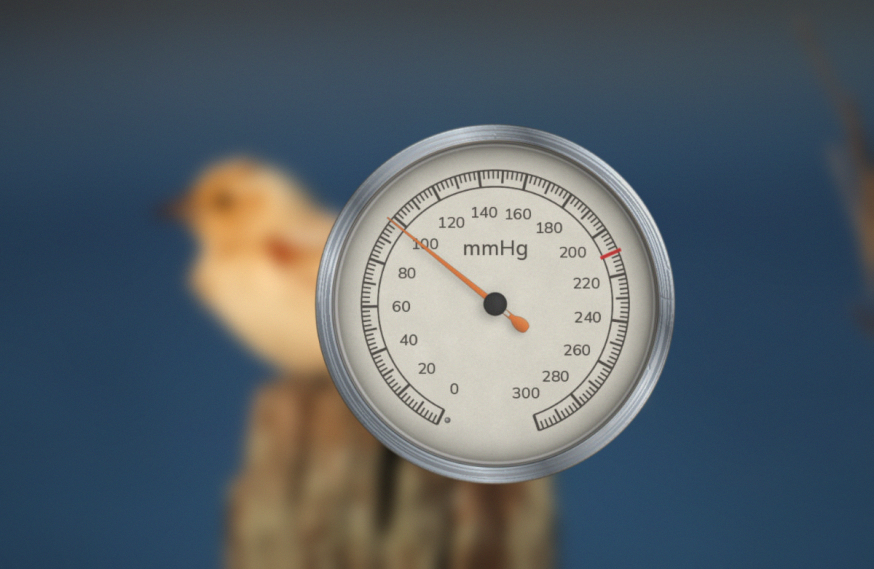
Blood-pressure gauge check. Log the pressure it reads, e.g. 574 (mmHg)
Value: 98 (mmHg)
